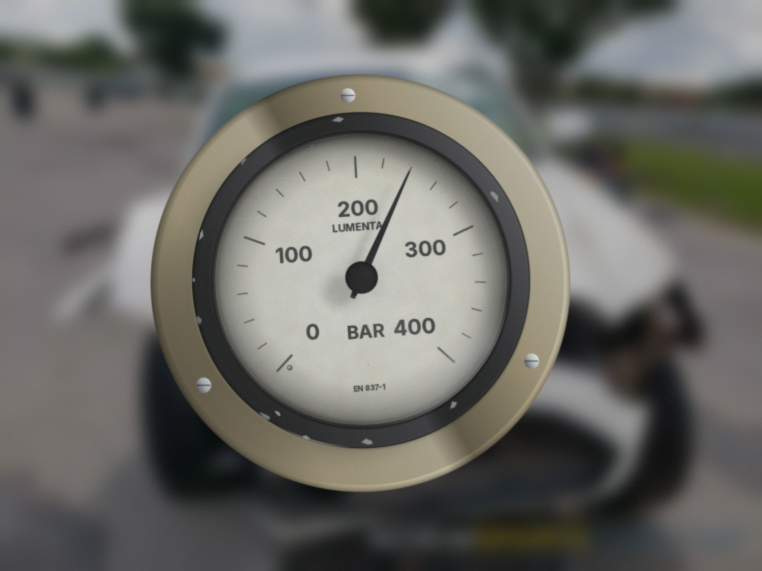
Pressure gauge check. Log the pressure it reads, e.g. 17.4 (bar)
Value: 240 (bar)
